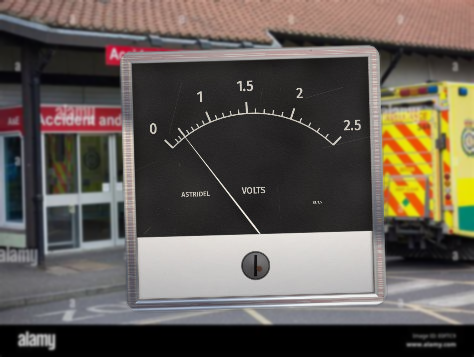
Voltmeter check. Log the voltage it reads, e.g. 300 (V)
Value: 0.5 (V)
